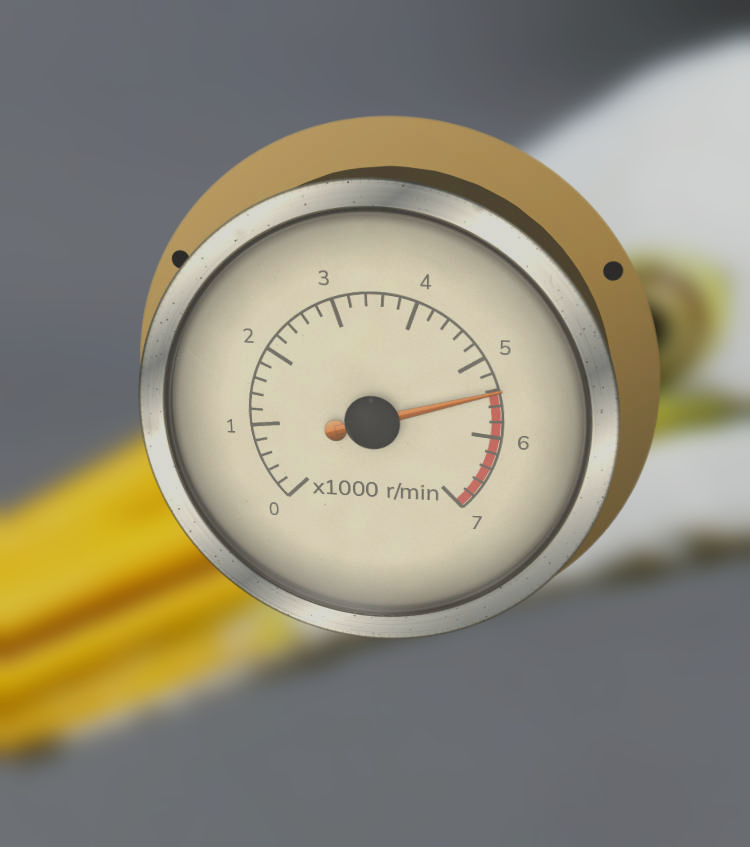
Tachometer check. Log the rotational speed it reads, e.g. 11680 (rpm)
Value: 5400 (rpm)
